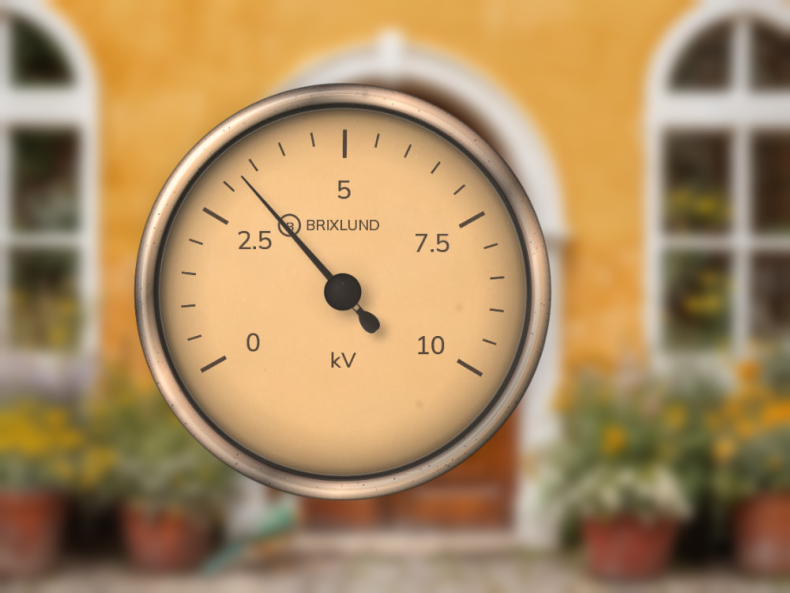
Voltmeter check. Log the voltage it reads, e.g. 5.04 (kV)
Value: 3.25 (kV)
